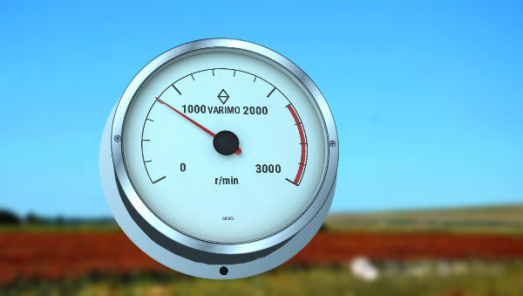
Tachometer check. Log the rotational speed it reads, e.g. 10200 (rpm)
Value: 800 (rpm)
